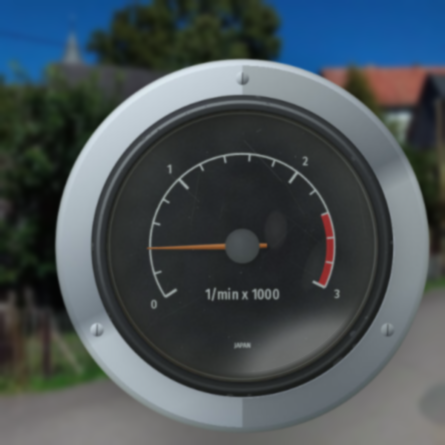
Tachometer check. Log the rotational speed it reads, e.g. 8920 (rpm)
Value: 400 (rpm)
